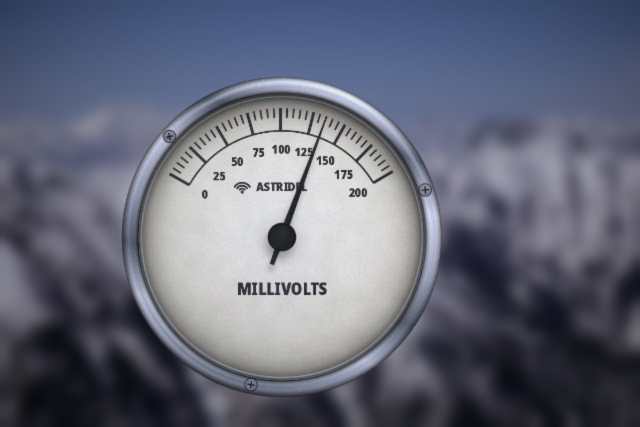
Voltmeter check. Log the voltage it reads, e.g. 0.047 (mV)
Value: 135 (mV)
